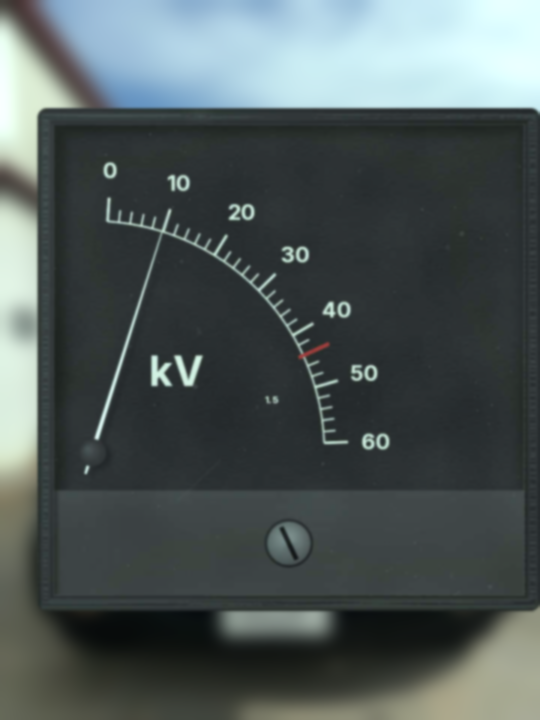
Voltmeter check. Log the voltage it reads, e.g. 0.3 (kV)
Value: 10 (kV)
